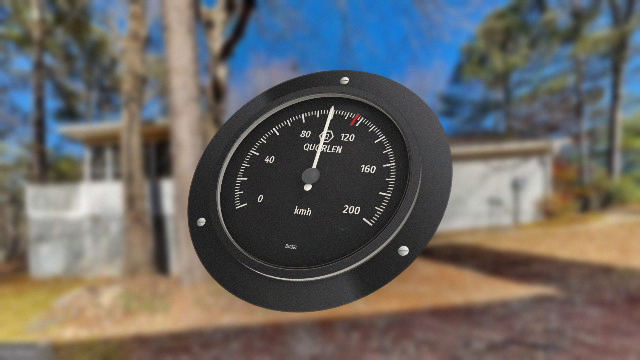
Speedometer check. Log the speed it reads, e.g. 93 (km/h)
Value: 100 (km/h)
